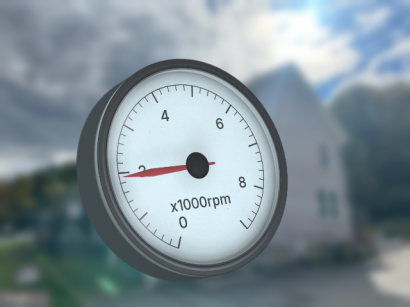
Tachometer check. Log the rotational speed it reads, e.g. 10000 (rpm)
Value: 1900 (rpm)
